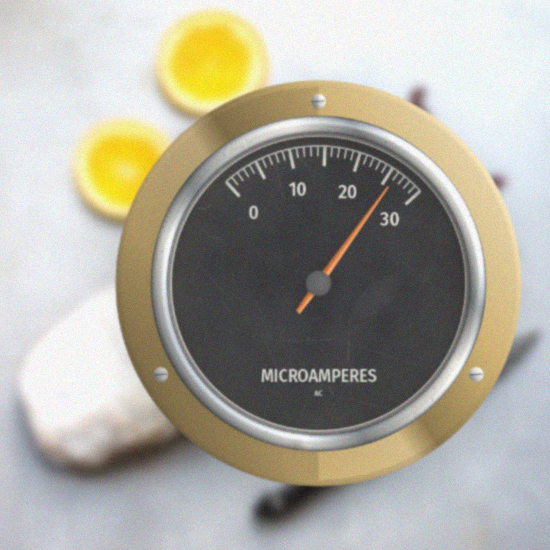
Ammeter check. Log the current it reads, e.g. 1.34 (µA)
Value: 26 (µA)
